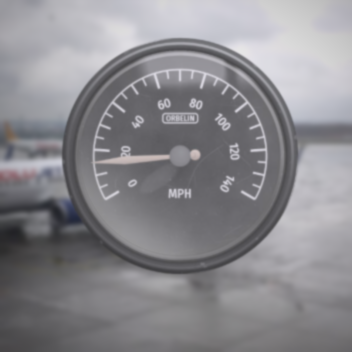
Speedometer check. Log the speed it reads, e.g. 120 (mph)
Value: 15 (mph)
